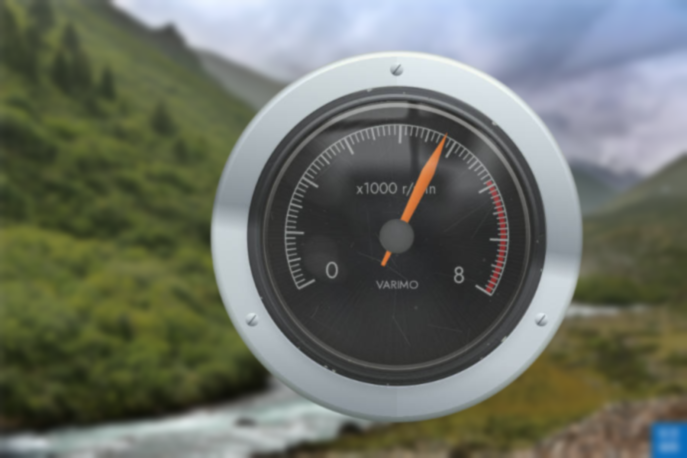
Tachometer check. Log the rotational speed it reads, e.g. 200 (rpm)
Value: 4800 (rpm)
